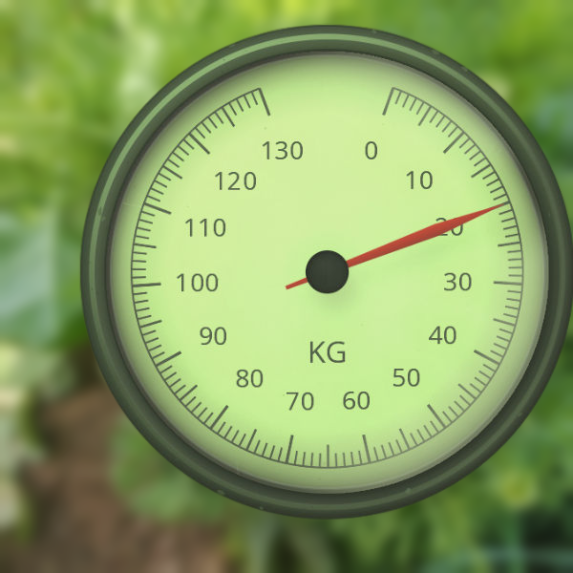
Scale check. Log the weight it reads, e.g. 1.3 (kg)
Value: 20 (kg)
